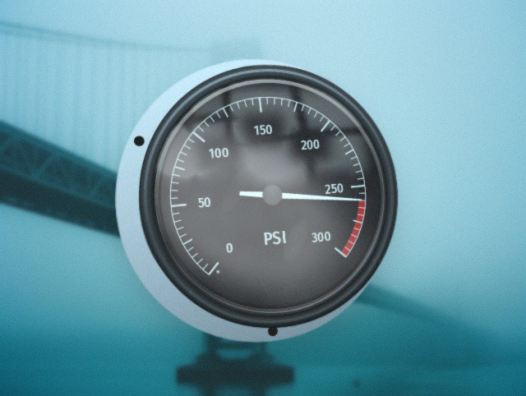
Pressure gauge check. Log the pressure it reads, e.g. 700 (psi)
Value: 260 (psi)
